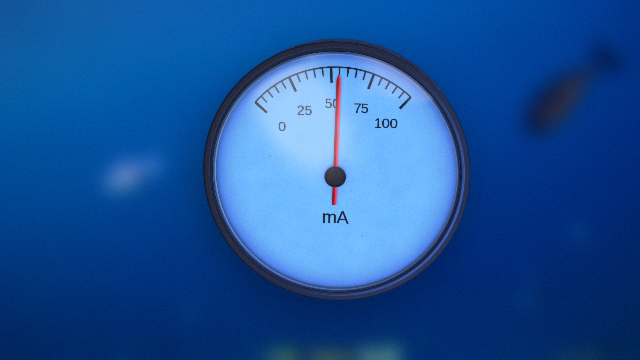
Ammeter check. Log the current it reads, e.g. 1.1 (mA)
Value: 55 (mA)
